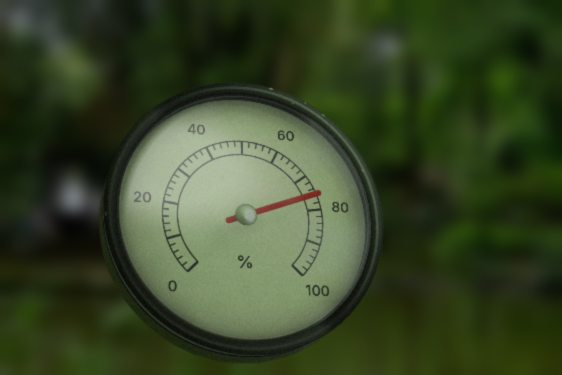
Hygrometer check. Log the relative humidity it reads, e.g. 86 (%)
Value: 76 (%)
